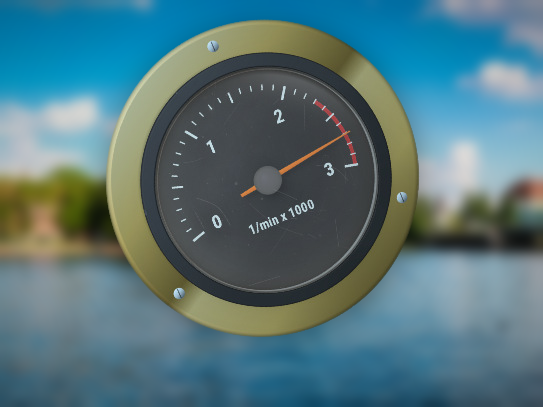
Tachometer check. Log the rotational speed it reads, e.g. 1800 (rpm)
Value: 2700 (rpm)
